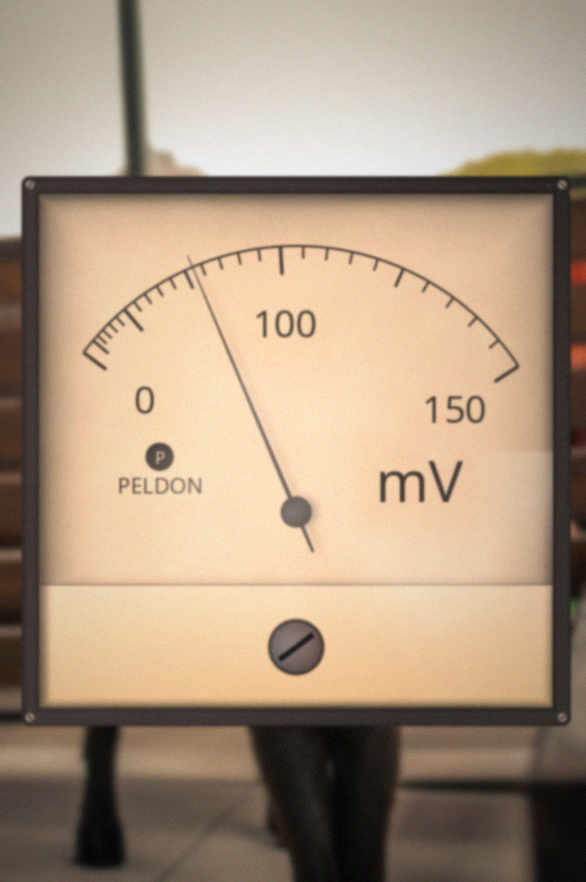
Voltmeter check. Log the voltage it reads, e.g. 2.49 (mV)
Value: 77.5 (mV)
